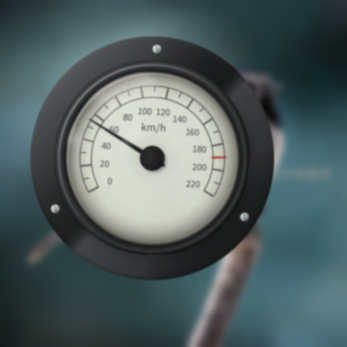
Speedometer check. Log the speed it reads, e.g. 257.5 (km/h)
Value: 55 (km/h)
